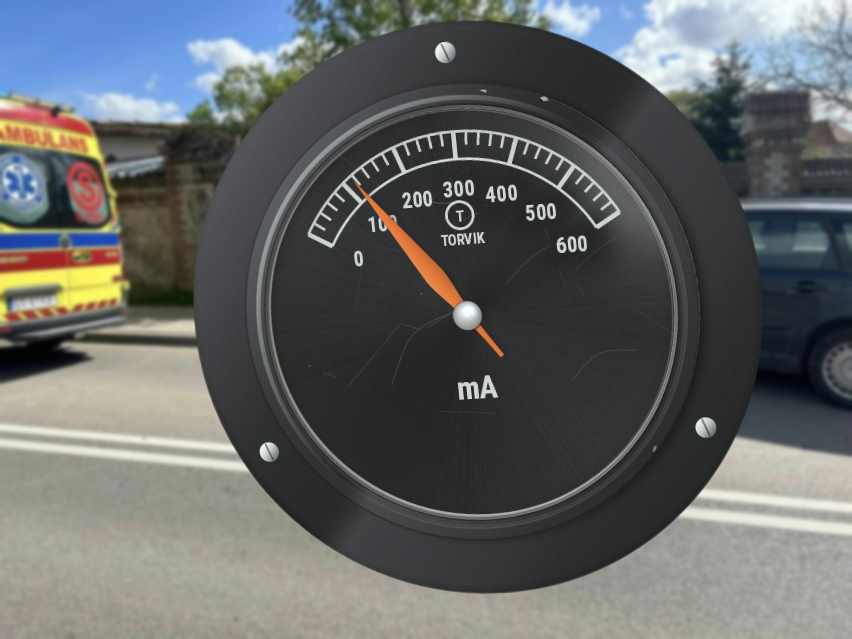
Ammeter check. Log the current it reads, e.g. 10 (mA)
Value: 120 (mA)
